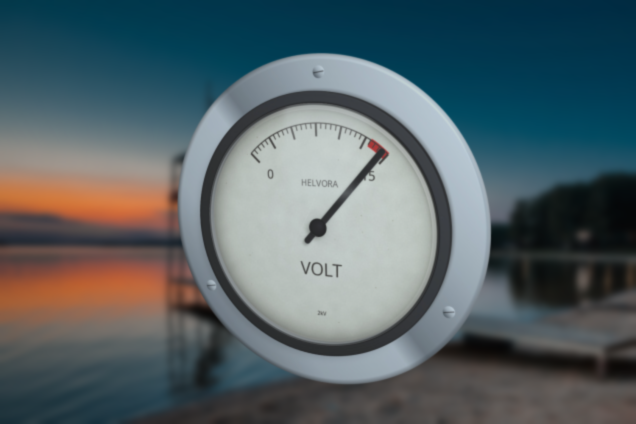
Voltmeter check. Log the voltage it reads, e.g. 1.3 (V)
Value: 14.5 (V)
